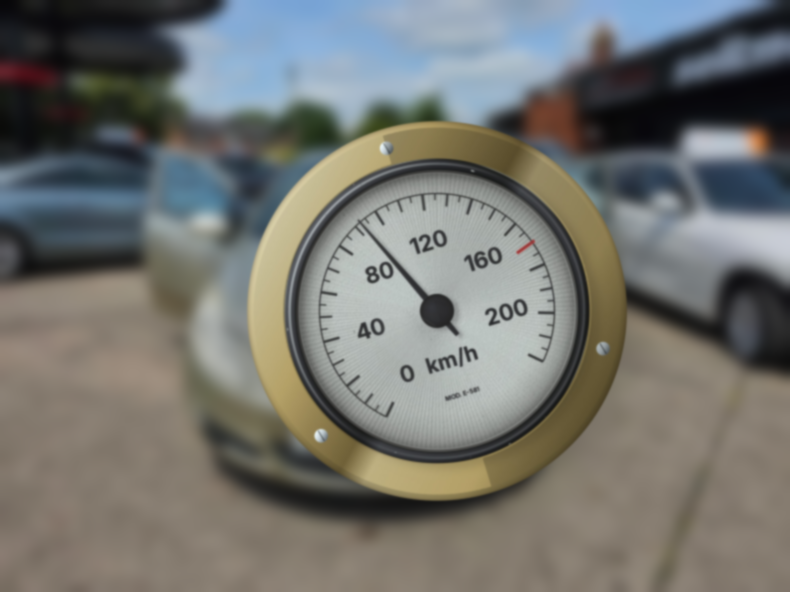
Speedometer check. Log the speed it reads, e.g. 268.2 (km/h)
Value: 92.5 (km/h)
